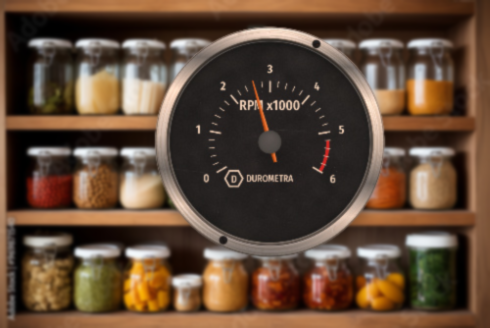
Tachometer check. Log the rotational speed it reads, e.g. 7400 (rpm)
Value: 2600 (rpm)
